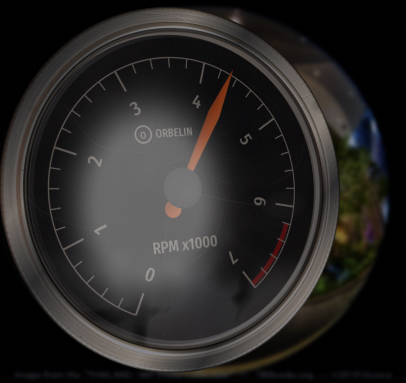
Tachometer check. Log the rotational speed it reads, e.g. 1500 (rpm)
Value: 4300 (rpm)
